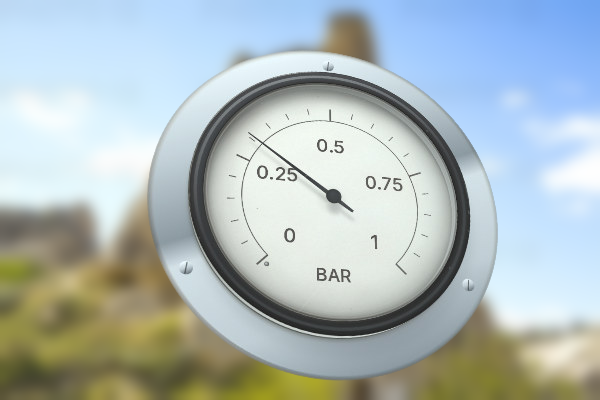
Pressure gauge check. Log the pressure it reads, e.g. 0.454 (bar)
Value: 0.3 (bar)
